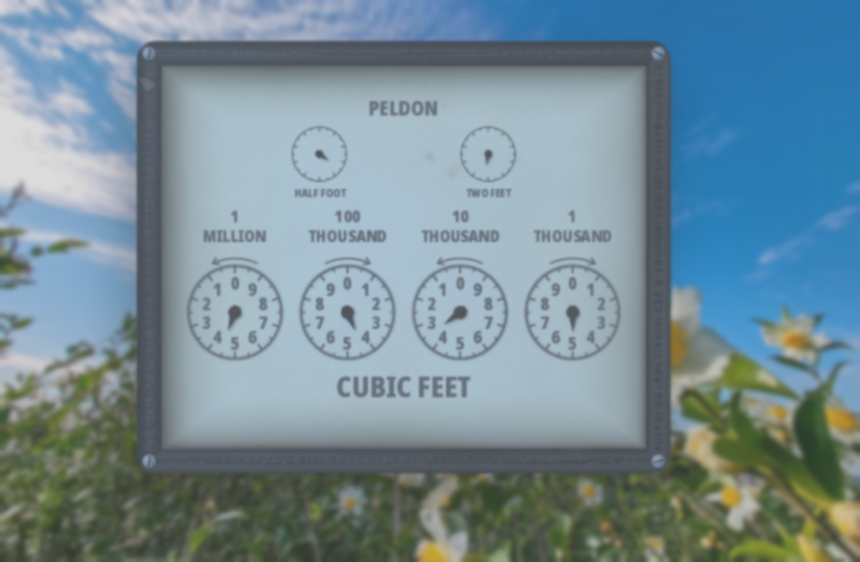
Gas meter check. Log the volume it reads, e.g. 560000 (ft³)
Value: 443500 (ft³)
